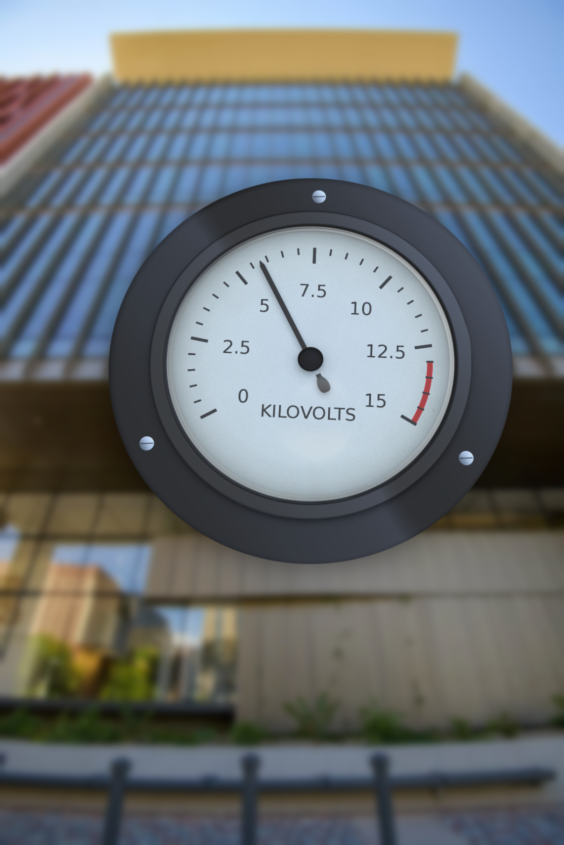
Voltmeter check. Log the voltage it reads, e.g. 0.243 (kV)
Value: 5.75 (kV)
